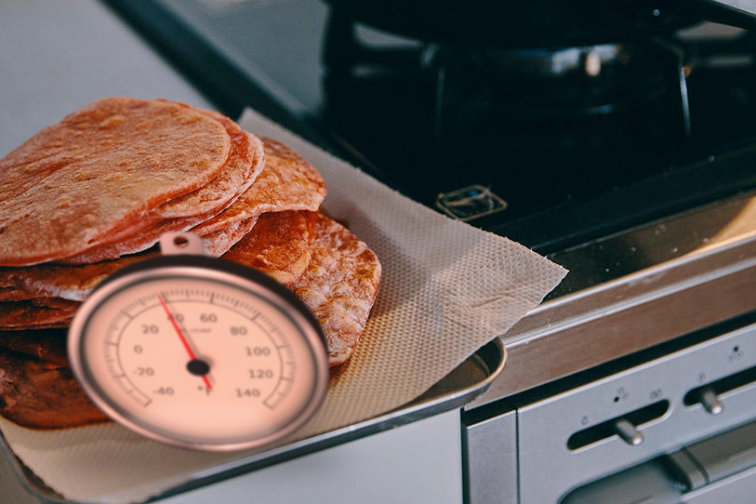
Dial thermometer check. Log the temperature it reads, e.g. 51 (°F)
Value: 40 (°F)
